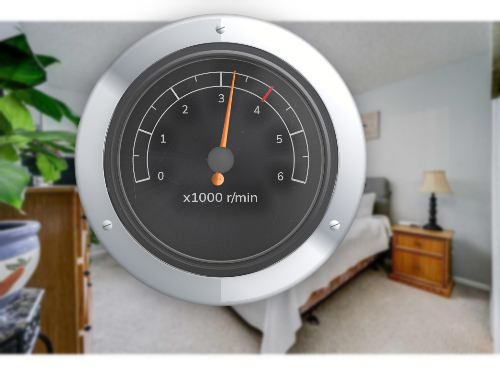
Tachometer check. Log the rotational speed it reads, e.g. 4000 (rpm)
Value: 3250 (rpm)
